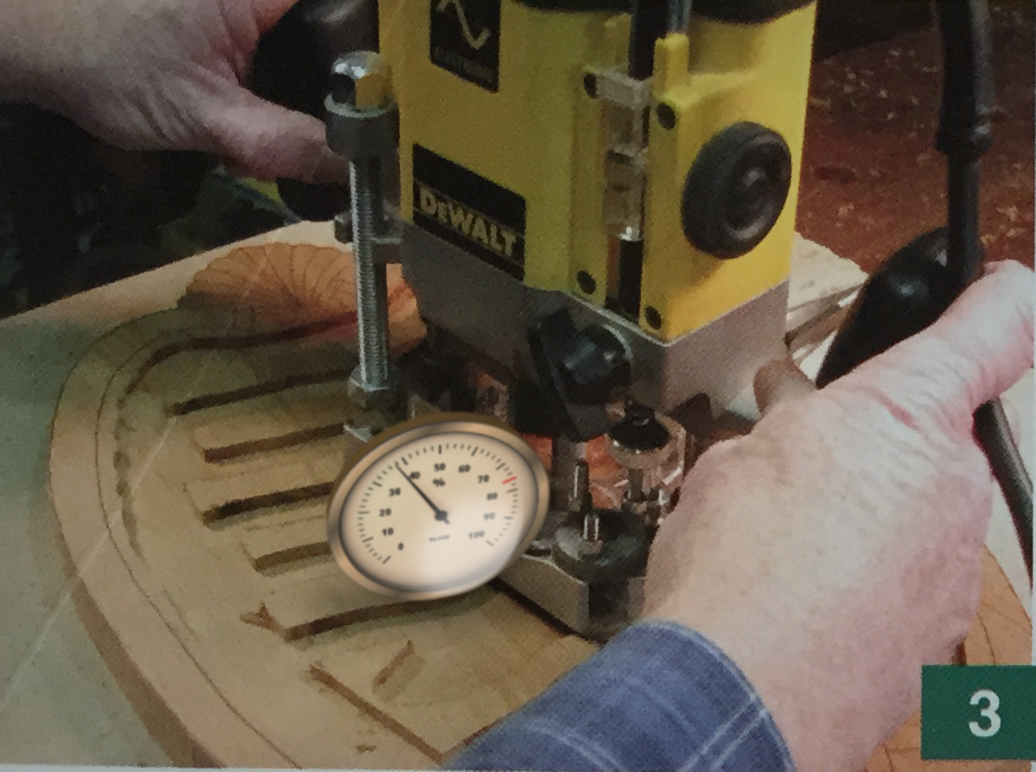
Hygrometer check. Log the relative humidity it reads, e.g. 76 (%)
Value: 38 (%)
